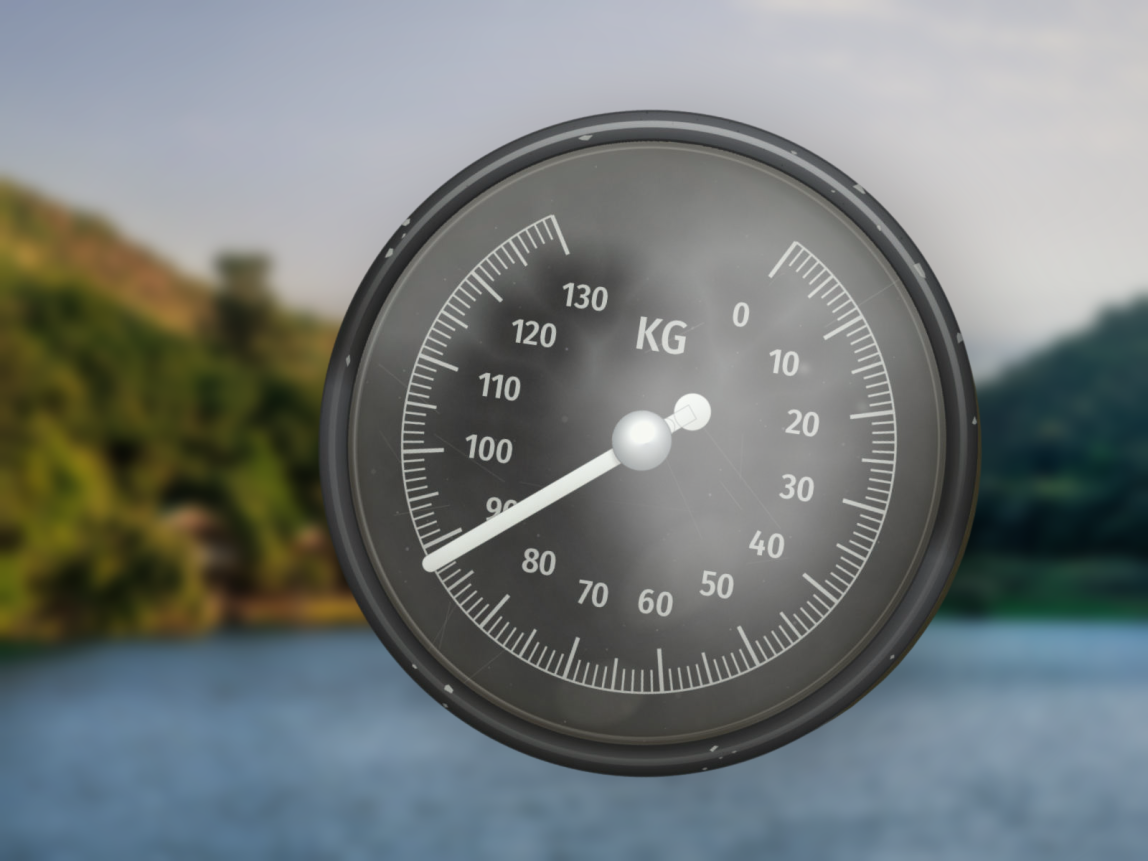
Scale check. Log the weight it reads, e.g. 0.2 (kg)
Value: 88 (kg)
